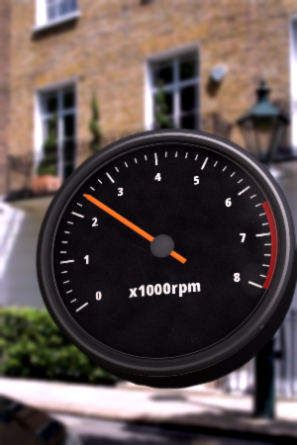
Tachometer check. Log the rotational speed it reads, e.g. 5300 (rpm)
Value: 2400 (rpm)
